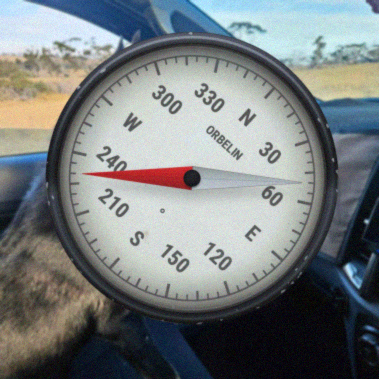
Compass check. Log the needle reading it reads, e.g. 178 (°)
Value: 230 (°)
